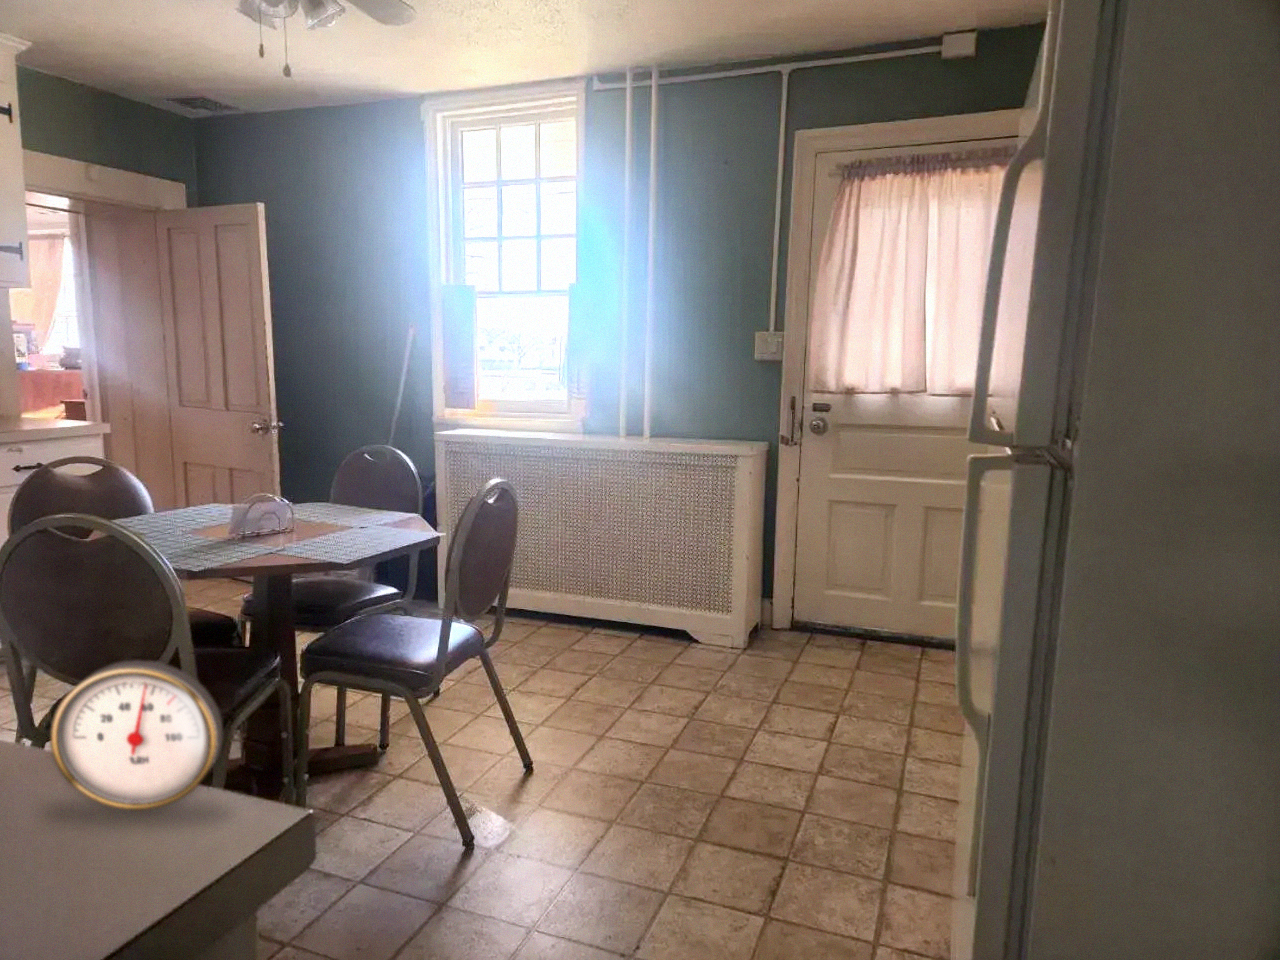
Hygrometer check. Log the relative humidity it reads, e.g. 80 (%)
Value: 56 (%)
